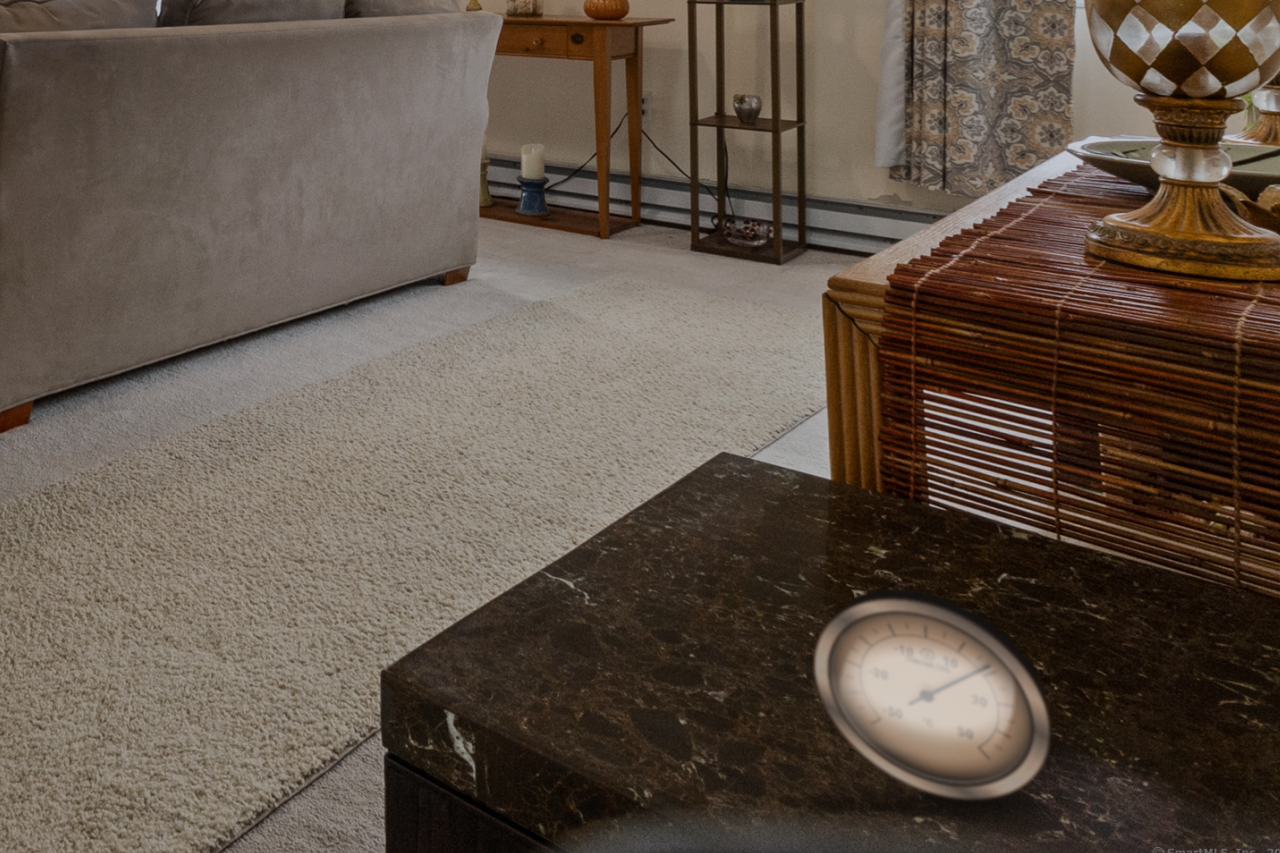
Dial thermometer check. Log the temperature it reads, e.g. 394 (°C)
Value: 17.5 (°C)
